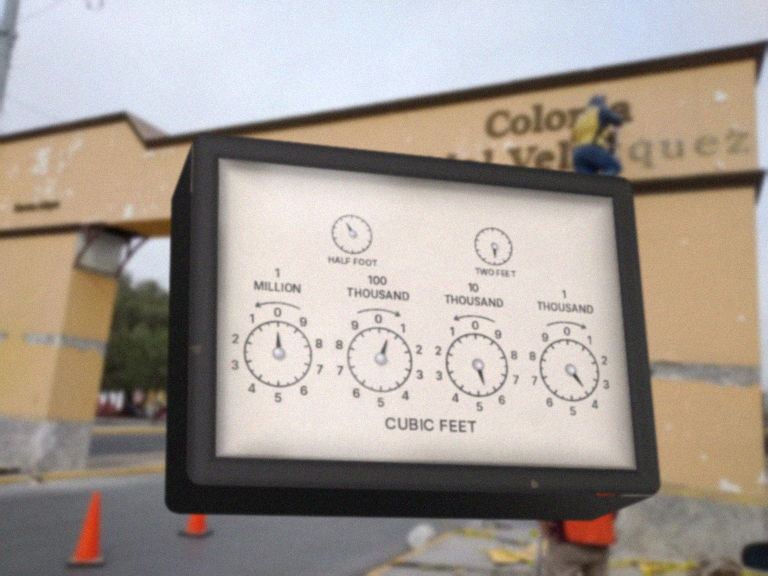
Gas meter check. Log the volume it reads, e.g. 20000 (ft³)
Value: 5400 (ft³)
